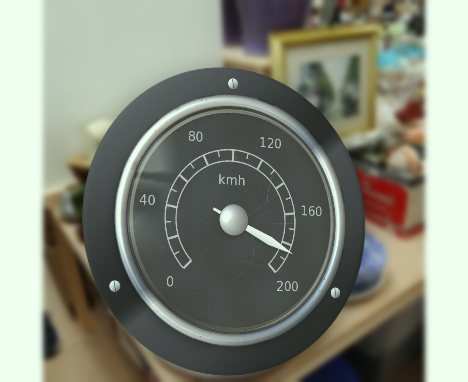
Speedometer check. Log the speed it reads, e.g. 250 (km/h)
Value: 185 (km/h)
